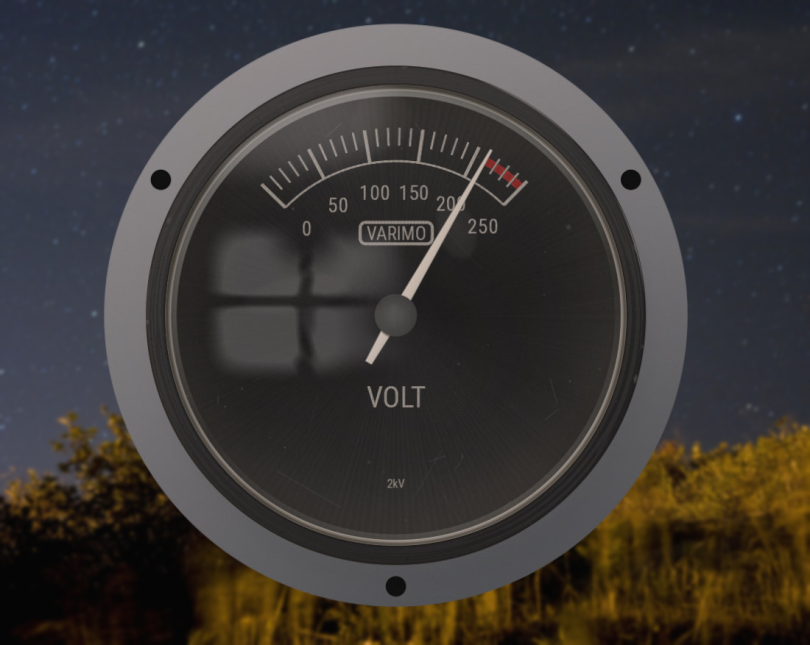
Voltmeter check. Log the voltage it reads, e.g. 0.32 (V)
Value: 210 (V)
